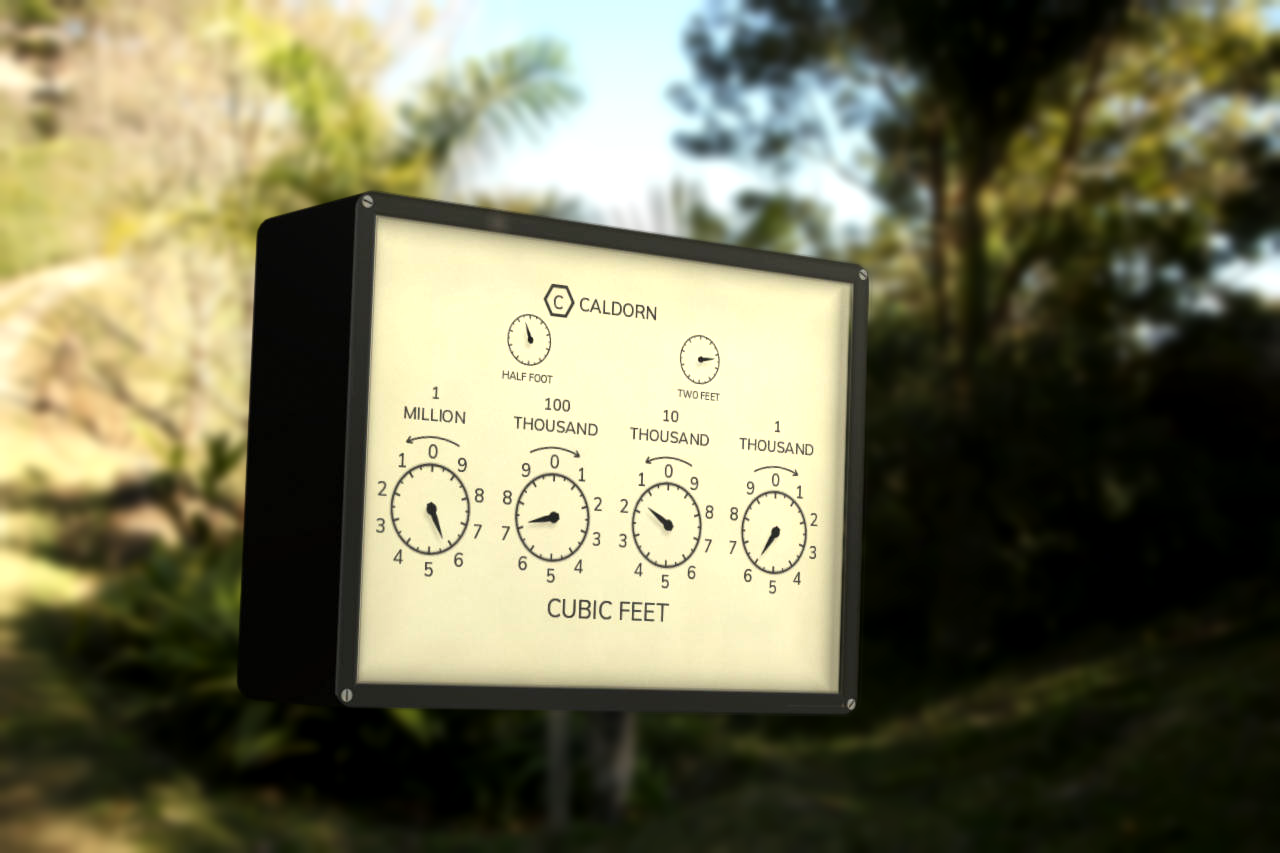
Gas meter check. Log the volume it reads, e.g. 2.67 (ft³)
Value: 571600 (ft³)
